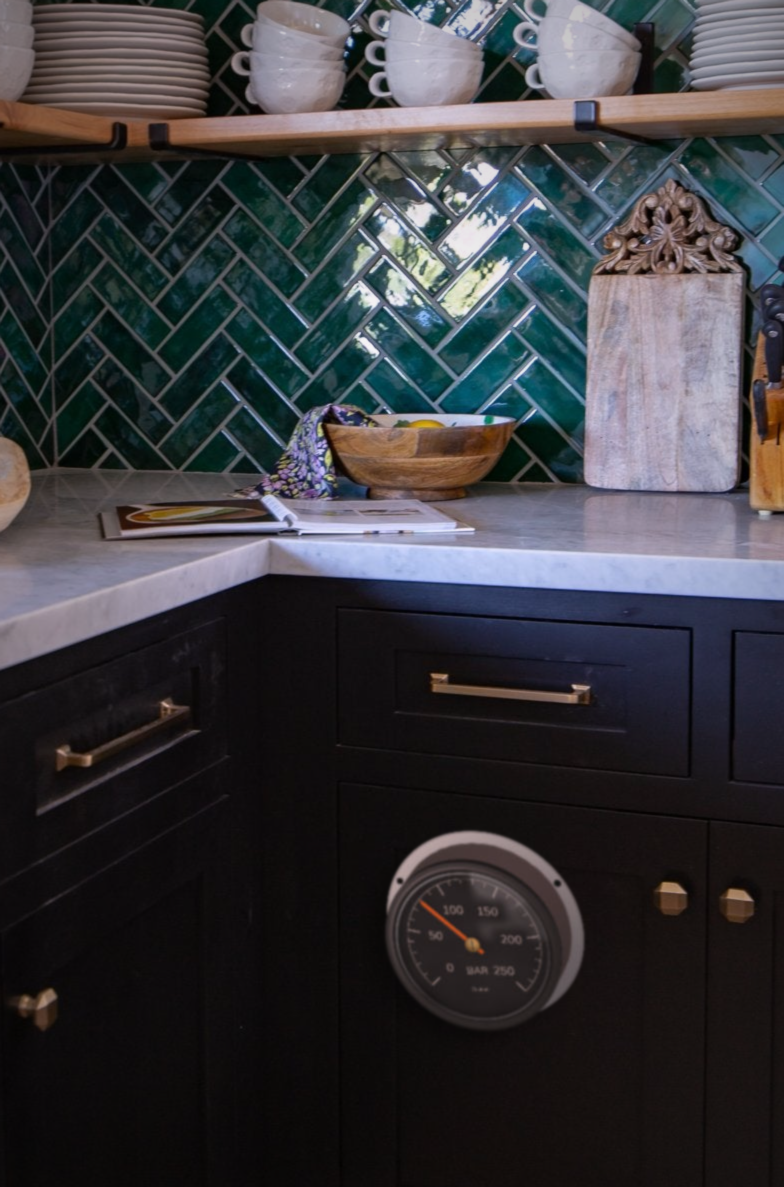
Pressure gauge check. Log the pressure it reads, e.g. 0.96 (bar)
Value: 80 (bar)
